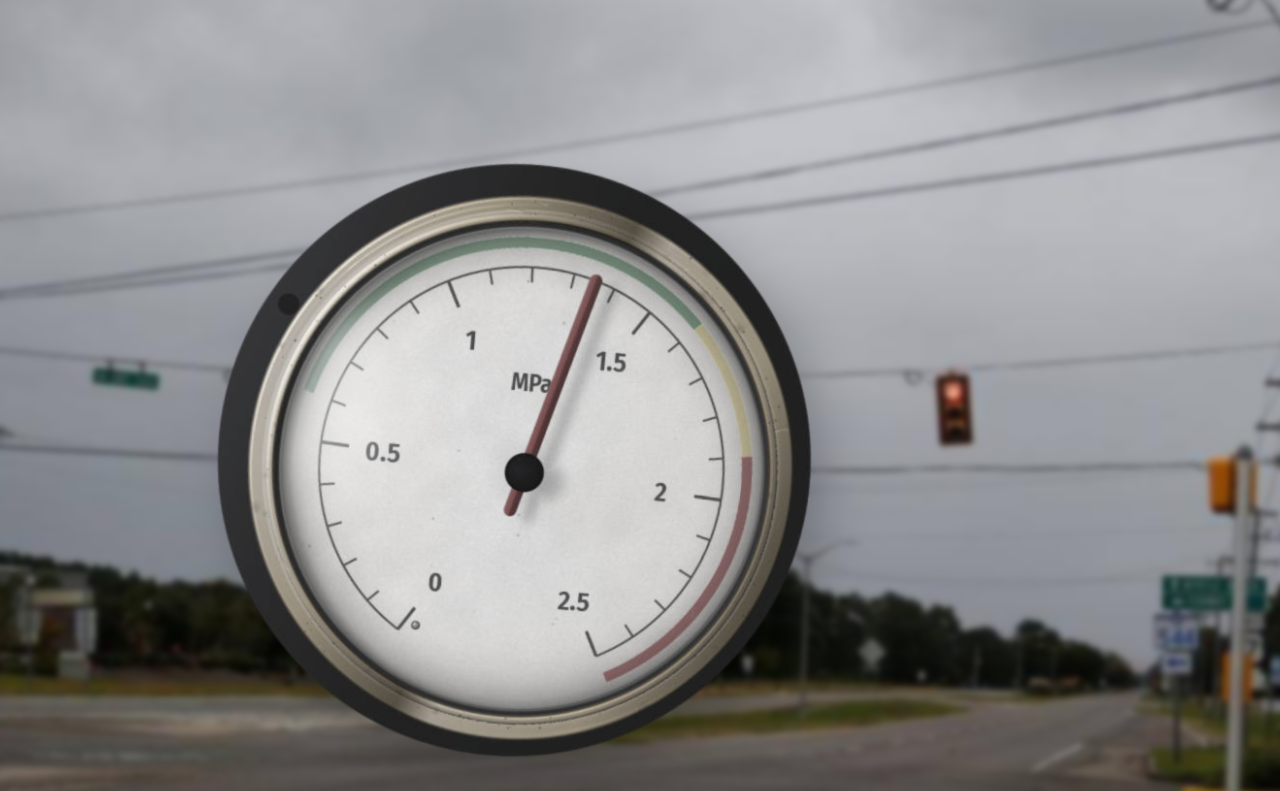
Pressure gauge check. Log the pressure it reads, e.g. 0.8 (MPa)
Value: 1.35 (MPa)
